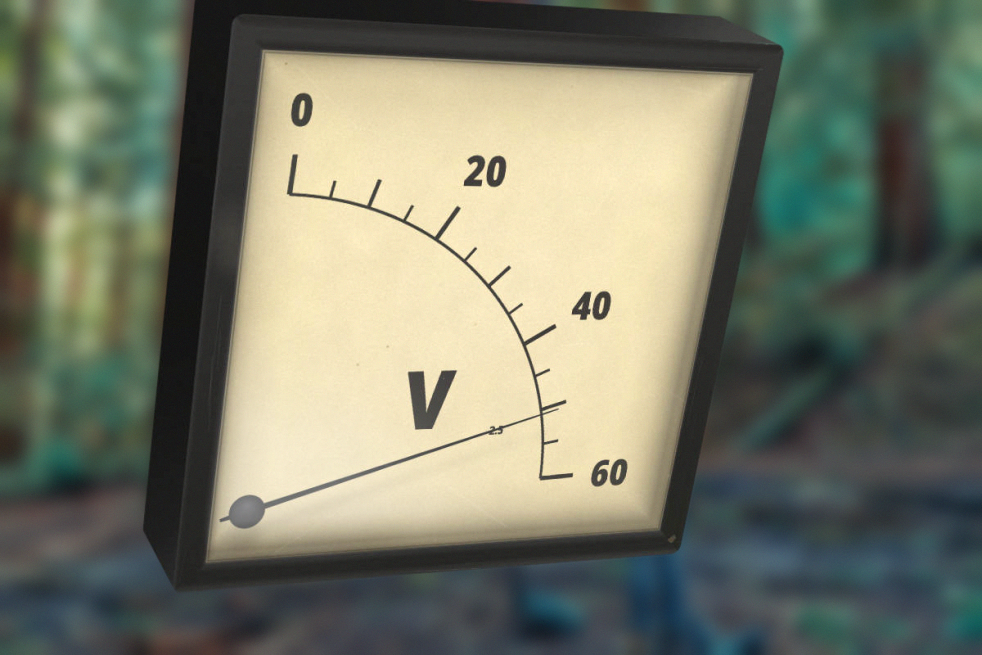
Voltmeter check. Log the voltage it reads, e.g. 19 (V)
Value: 50 (V)
